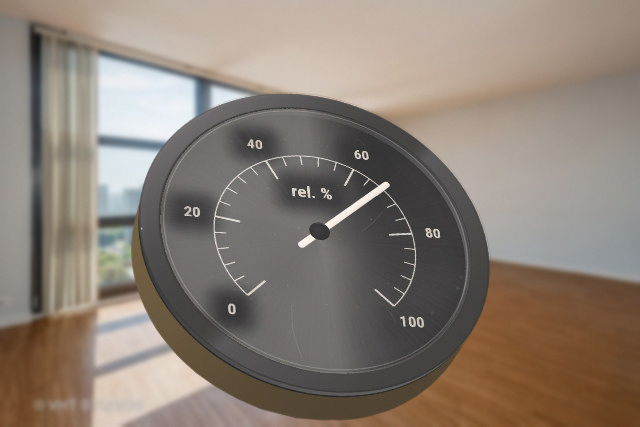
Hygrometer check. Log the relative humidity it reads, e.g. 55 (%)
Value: 68 (%)
